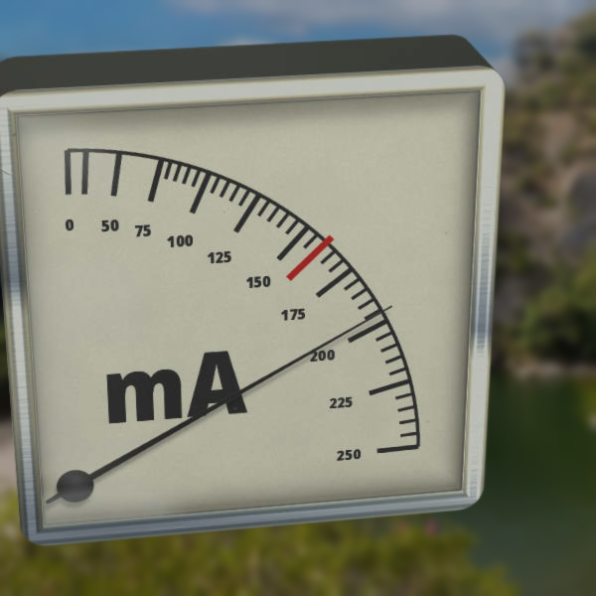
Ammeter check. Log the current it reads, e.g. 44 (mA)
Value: 195 (mA)
